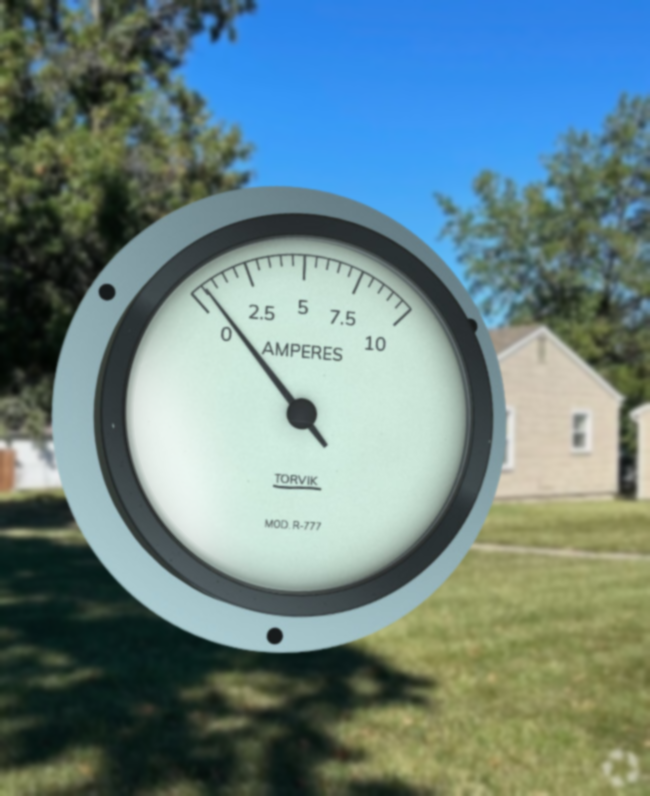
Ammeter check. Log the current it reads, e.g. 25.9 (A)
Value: 0.5 (A)
